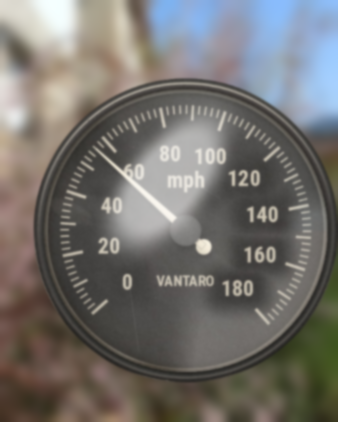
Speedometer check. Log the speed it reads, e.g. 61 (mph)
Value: 56 (mph)
